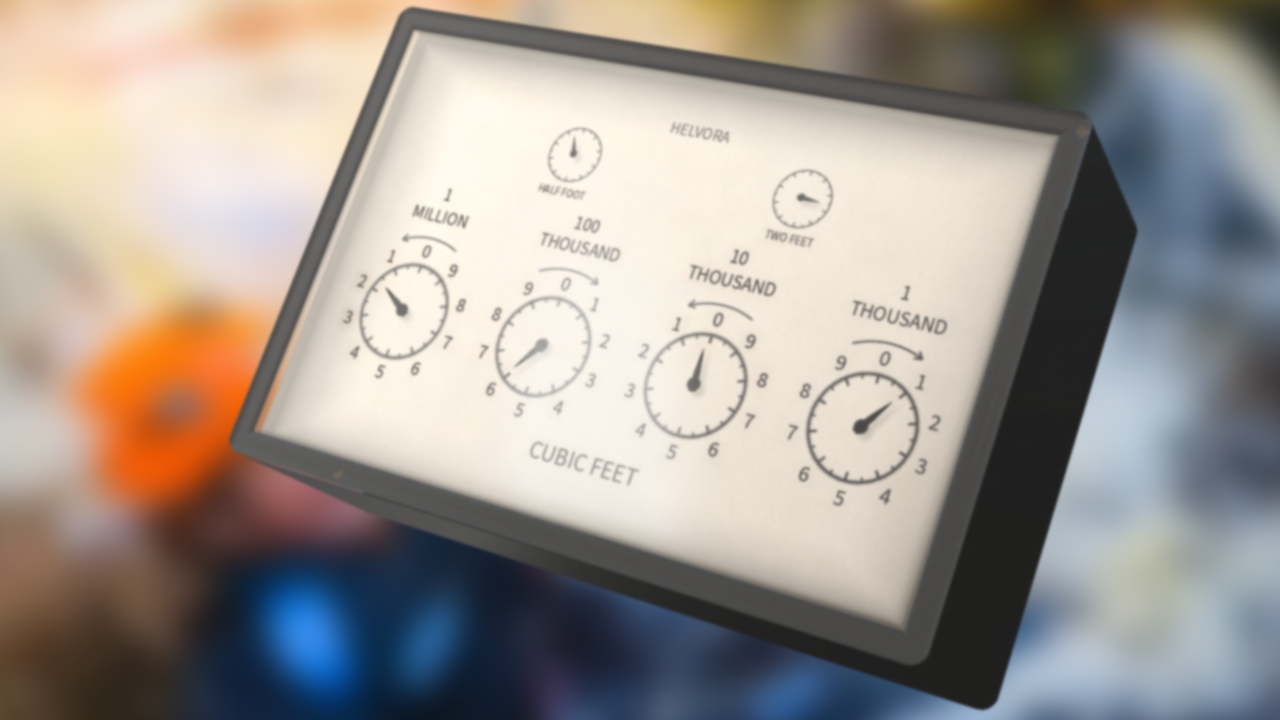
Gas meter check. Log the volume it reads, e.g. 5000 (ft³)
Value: 160100 (ft³)
